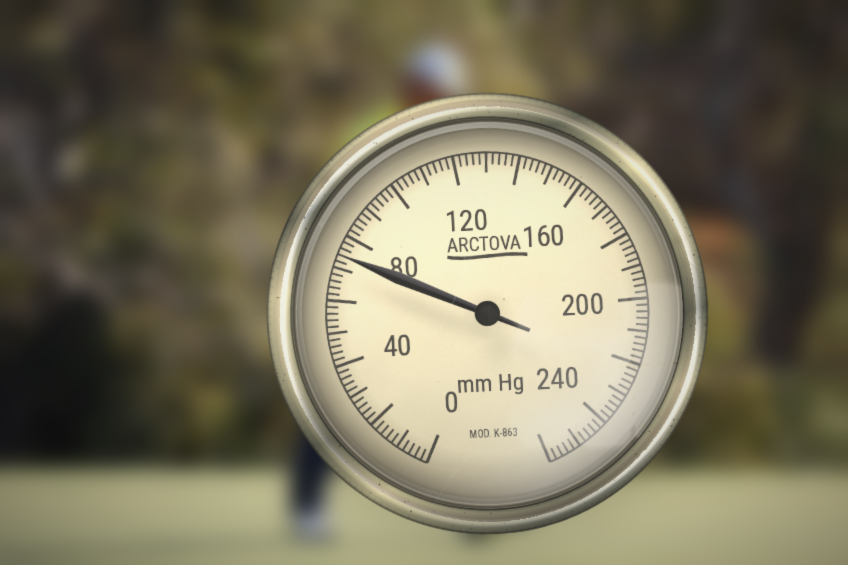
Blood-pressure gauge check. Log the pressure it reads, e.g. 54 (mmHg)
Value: 74 (mmHg)
